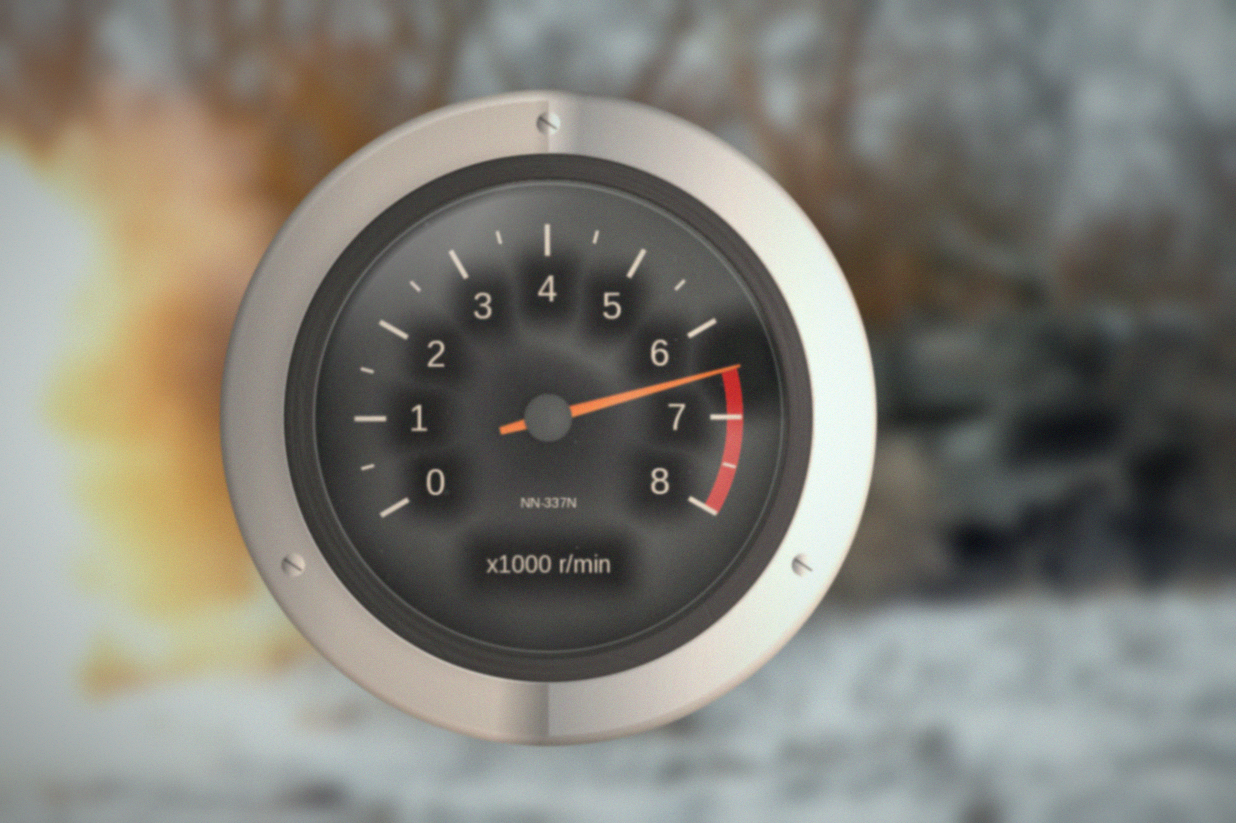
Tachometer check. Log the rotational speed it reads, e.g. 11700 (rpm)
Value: 6500 (rpm)
